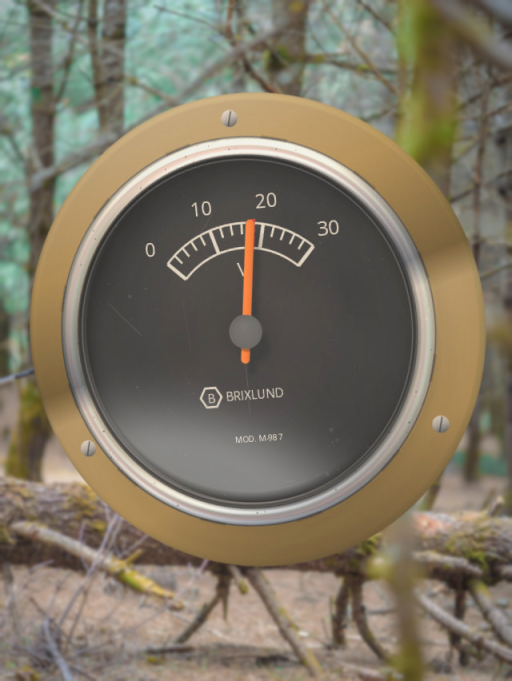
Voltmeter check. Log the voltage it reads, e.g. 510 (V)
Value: 18 (V)
